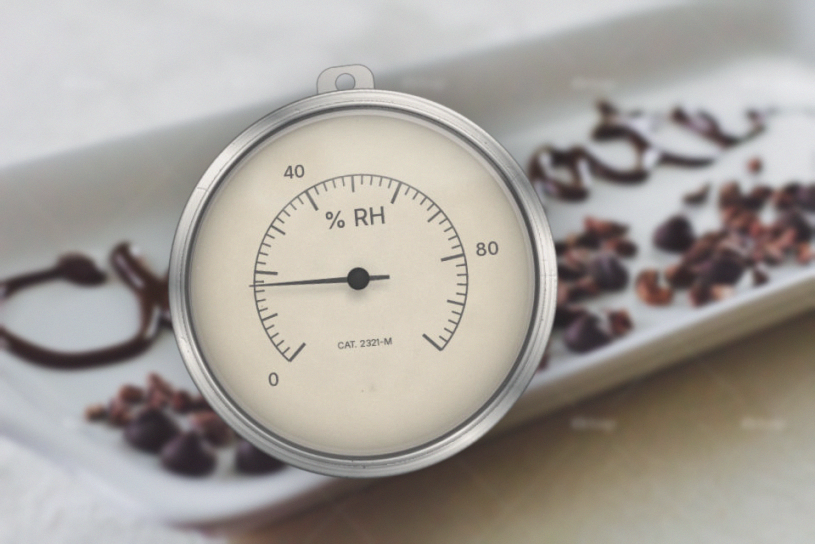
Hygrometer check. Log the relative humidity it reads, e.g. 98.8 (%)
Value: 17 (%)
